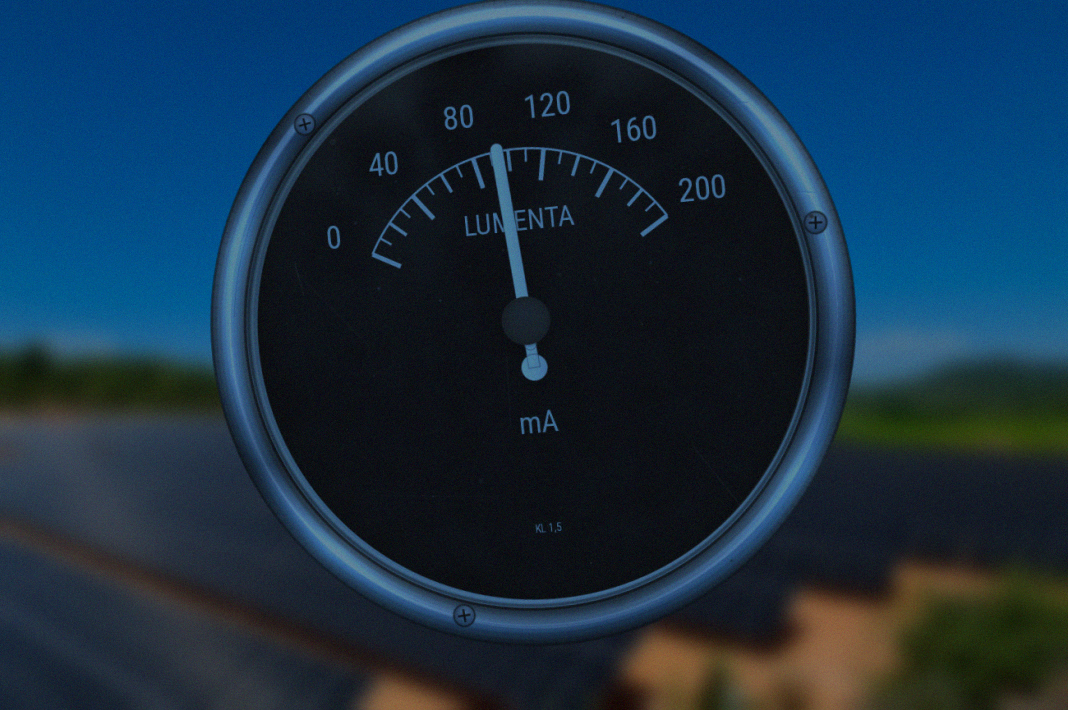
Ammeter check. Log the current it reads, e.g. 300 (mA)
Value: 95 (mA)
